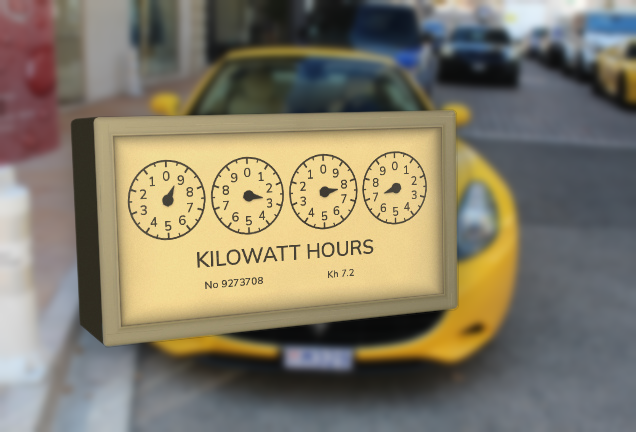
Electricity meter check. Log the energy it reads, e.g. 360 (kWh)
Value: 9277 (kWh)
